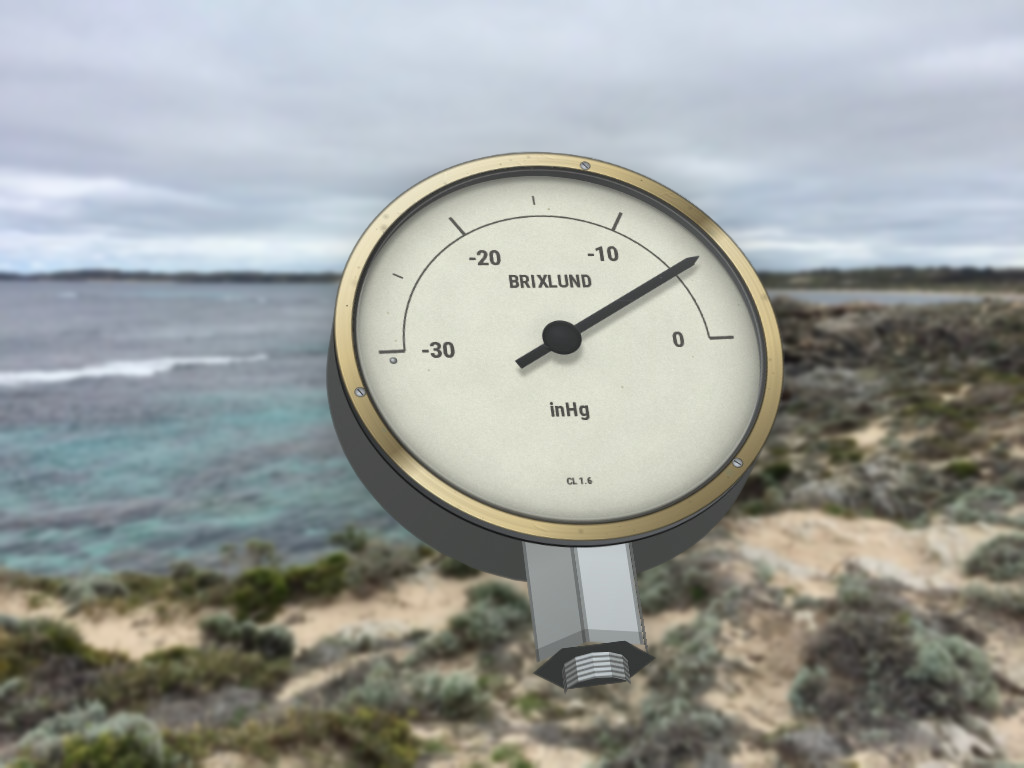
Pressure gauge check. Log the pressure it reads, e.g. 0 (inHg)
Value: -5 (inHg)
